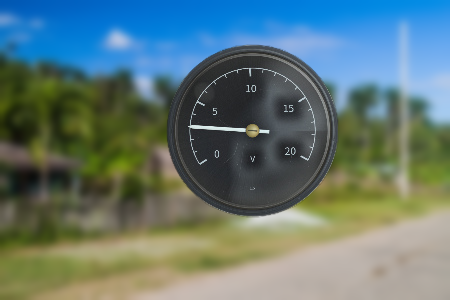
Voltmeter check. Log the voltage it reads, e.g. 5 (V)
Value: 3 (V)
